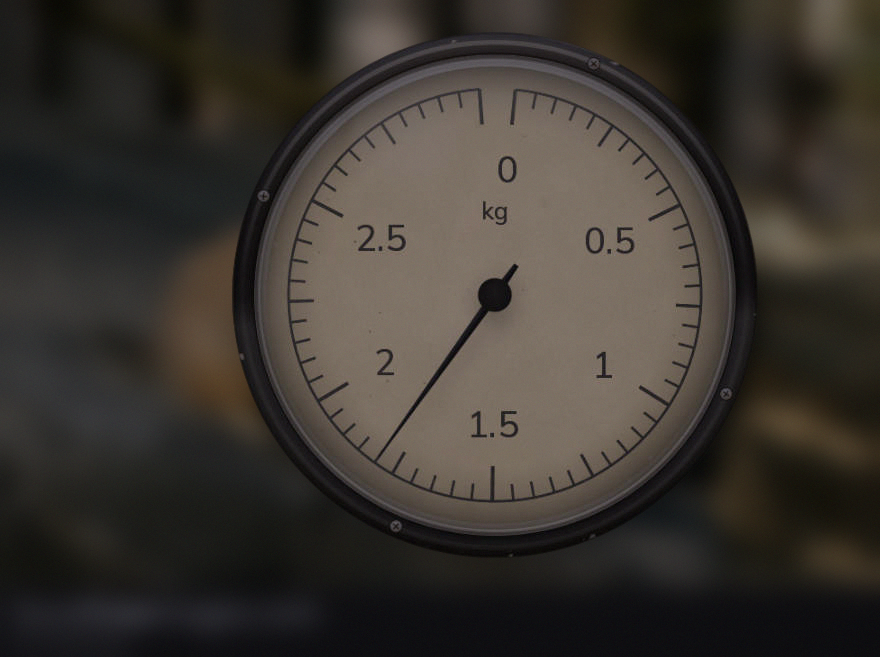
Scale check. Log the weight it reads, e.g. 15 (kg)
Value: 1.8 (kg)
